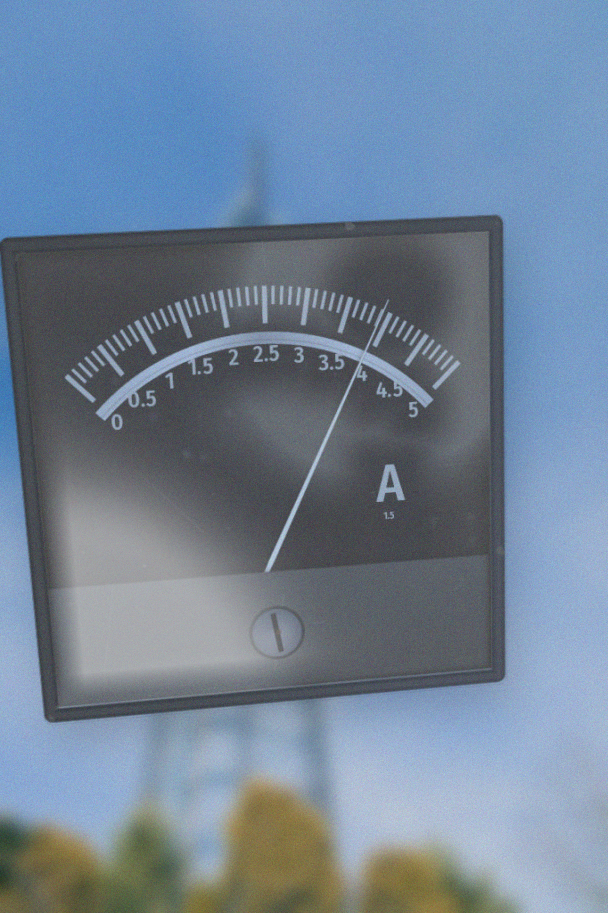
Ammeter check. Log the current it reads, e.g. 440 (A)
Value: 3.9 (A)
